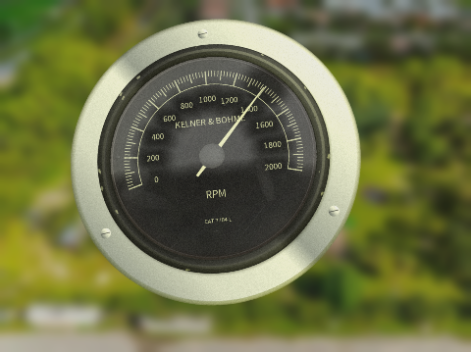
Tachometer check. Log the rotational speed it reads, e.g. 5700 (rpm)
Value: 1400 (rpm)
